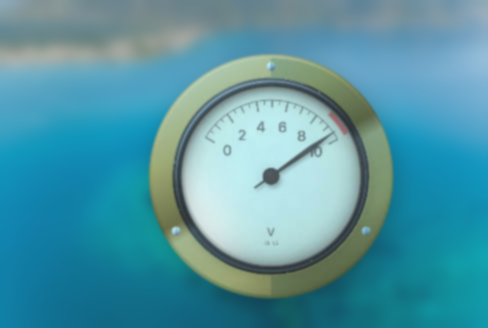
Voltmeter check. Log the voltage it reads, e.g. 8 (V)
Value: 9.5 (V)
